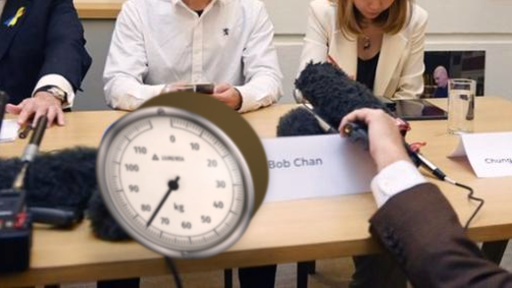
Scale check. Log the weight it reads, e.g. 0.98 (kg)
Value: 75 (kg)
